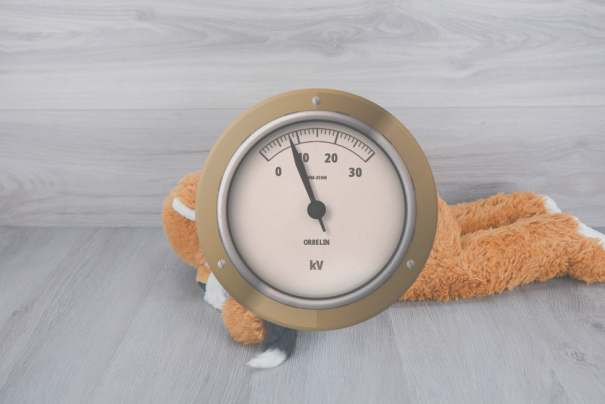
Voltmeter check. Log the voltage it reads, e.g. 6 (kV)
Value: 8 (kV)
